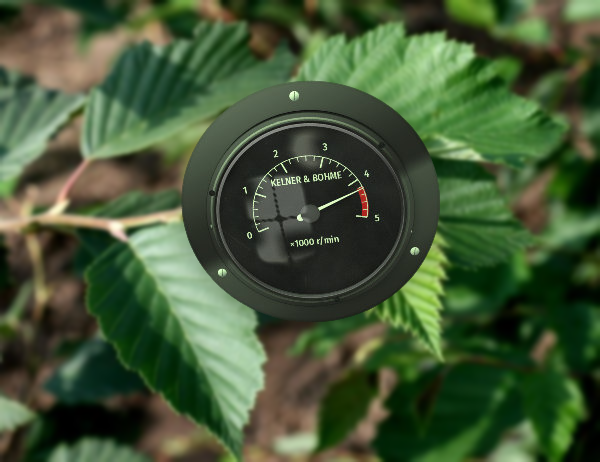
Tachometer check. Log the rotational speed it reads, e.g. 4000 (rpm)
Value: 4200 (rpm)
